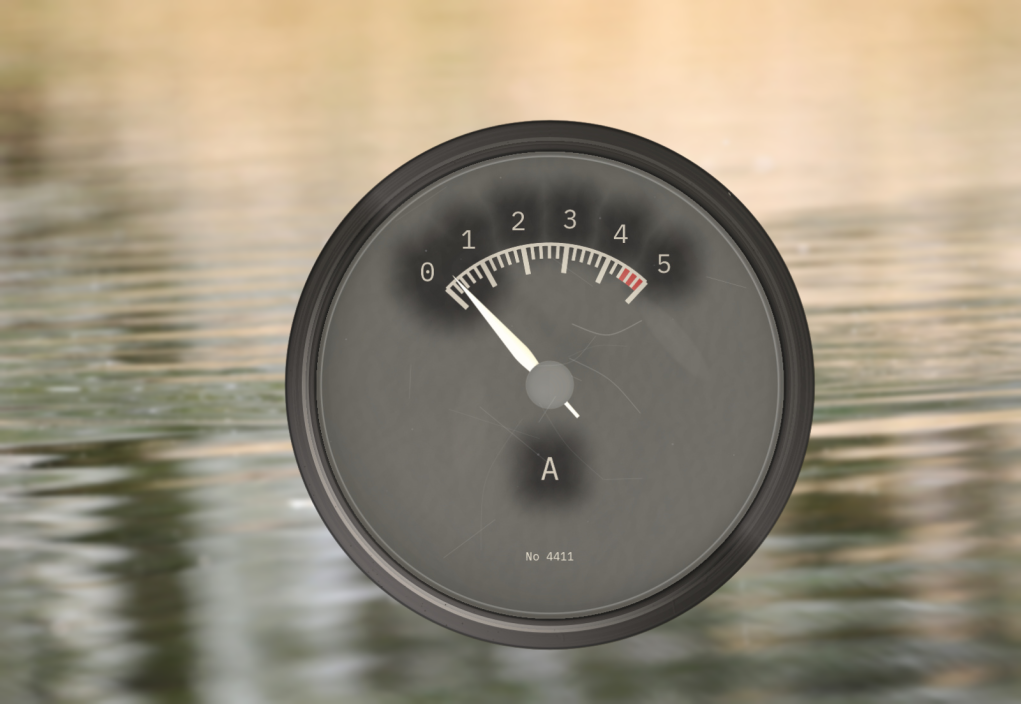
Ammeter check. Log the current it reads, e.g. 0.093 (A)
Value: 0.3 (A)
